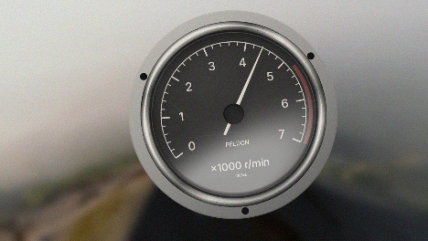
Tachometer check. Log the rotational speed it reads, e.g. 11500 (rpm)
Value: 4400 (rpm)
